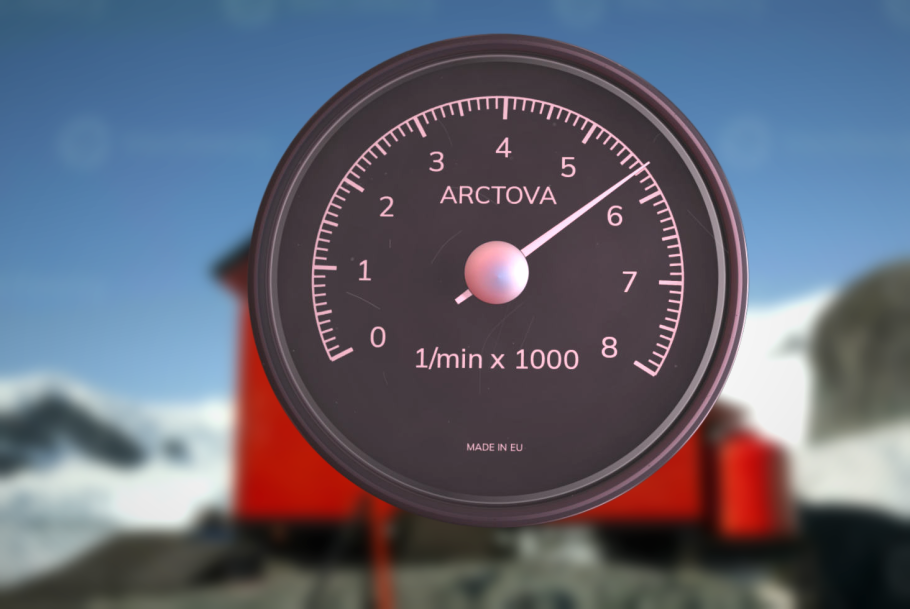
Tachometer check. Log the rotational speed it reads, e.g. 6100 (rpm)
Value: 5700 (rpm)
